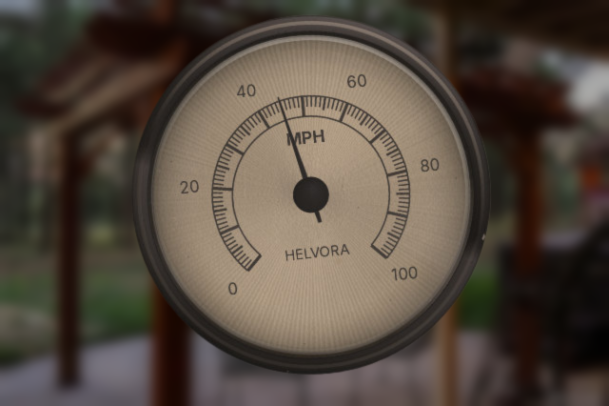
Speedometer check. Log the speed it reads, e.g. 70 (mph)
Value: 45 (mph)
